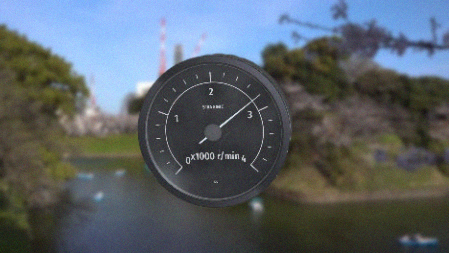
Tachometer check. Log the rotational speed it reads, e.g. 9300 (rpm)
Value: 2800 (rpm)
